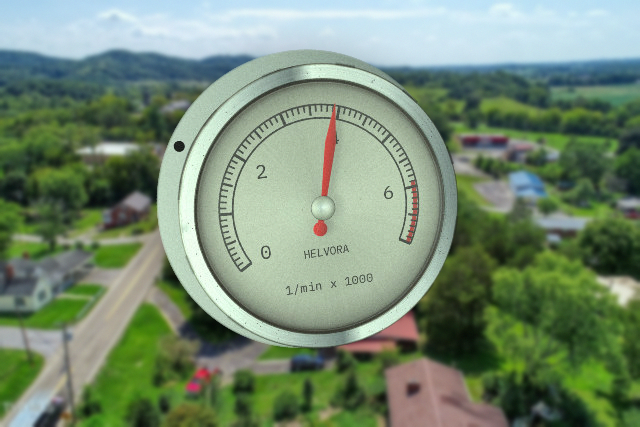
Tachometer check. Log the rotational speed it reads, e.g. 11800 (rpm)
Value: 3900 (rpm)
